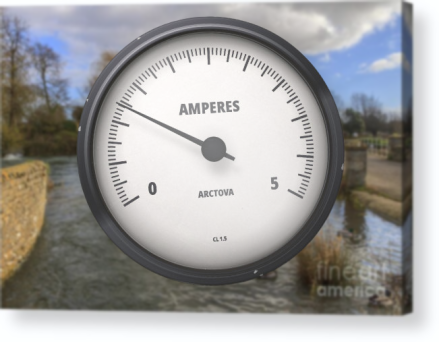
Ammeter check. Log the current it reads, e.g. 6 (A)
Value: 1.2 (A)
